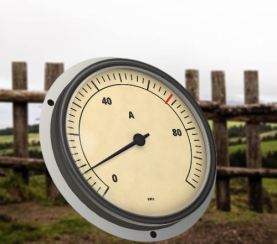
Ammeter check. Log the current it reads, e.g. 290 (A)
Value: 8 (A)
